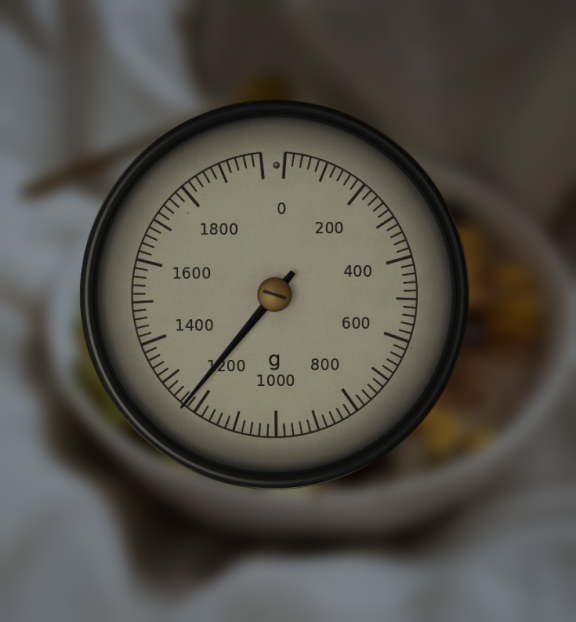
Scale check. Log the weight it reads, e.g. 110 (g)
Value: 1230 (g)
